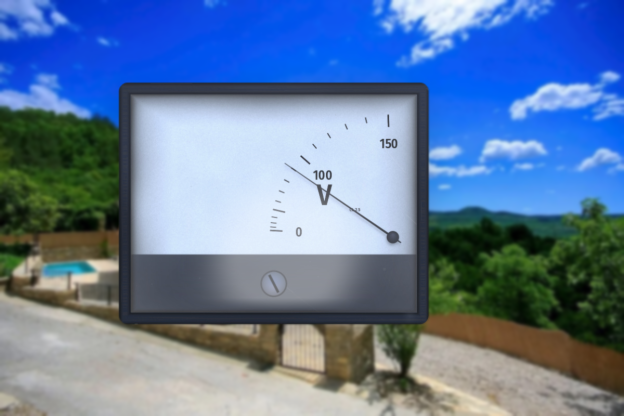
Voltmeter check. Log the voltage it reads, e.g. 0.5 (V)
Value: 90 (V)
